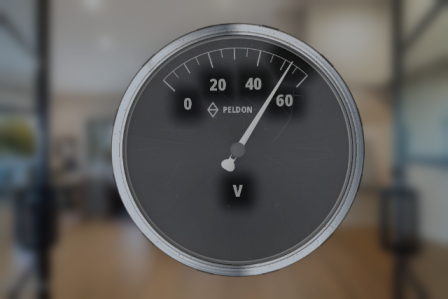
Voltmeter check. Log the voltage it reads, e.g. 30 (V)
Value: 52.5 (V)
